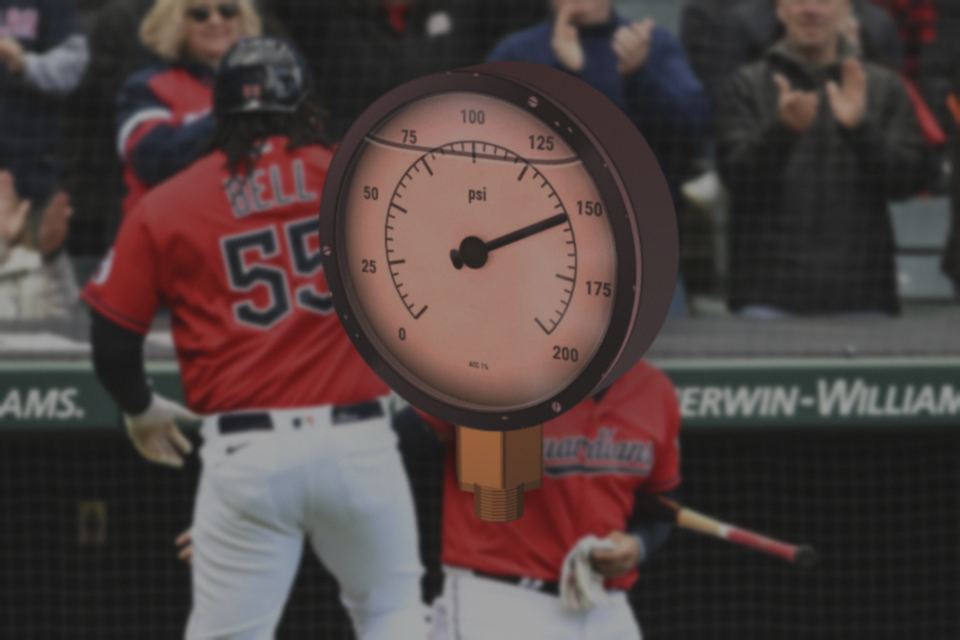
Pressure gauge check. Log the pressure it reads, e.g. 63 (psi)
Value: 150 (psi)
